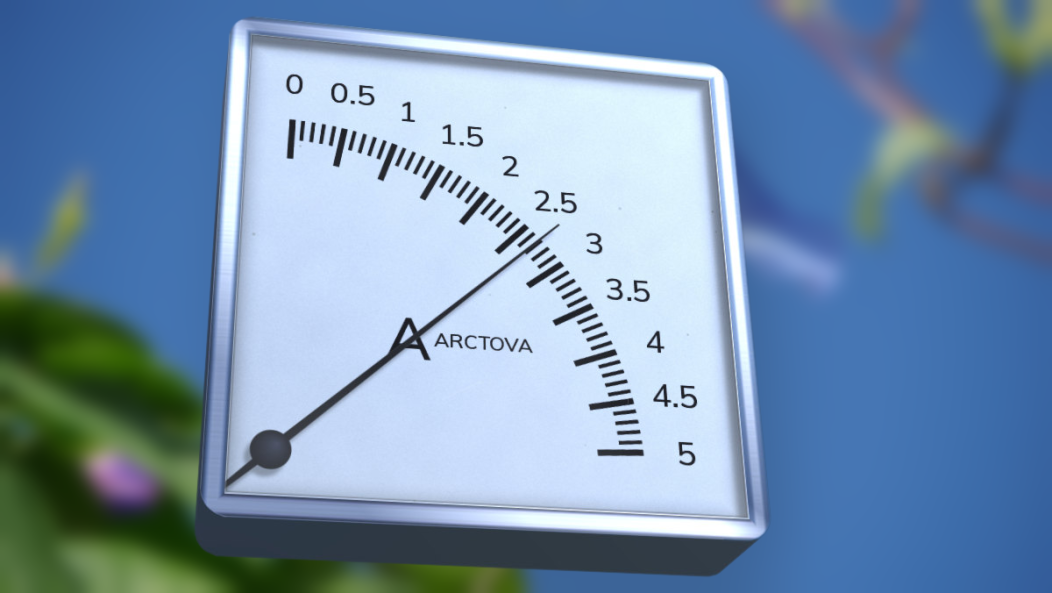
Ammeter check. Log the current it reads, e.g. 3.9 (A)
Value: 2.7 (A)
